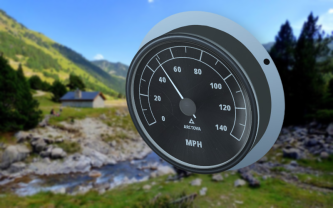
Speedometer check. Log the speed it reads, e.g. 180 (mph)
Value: 50 (mph)
